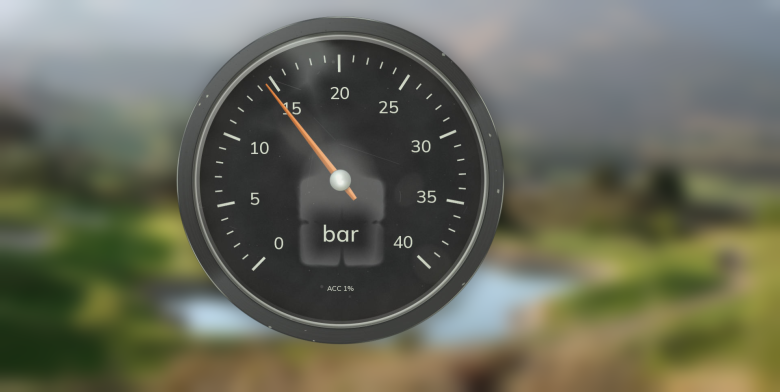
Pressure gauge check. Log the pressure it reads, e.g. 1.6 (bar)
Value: 14.5 (bar)
